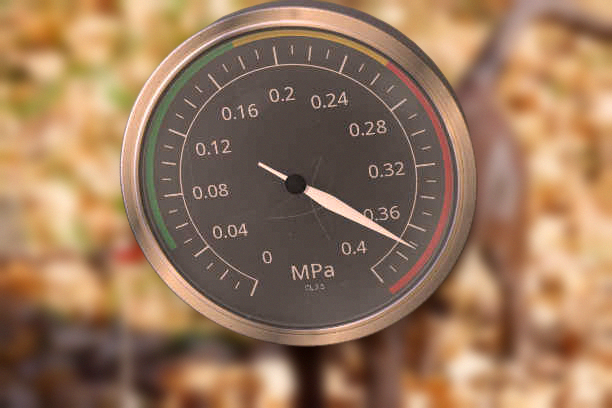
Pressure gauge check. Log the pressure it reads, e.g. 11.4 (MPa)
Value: 0.37 (MPa)
